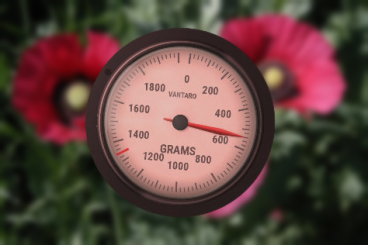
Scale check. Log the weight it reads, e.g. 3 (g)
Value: 540 (g)
